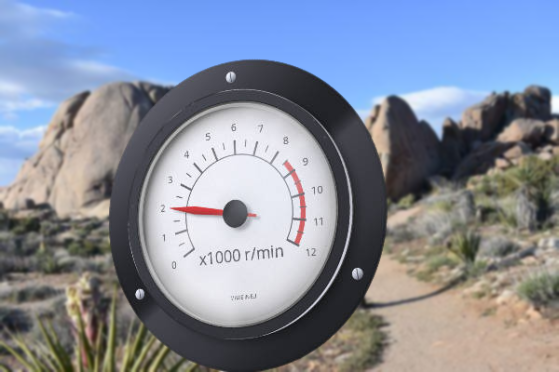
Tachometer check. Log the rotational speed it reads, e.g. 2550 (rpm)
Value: 2000 (rpm)
